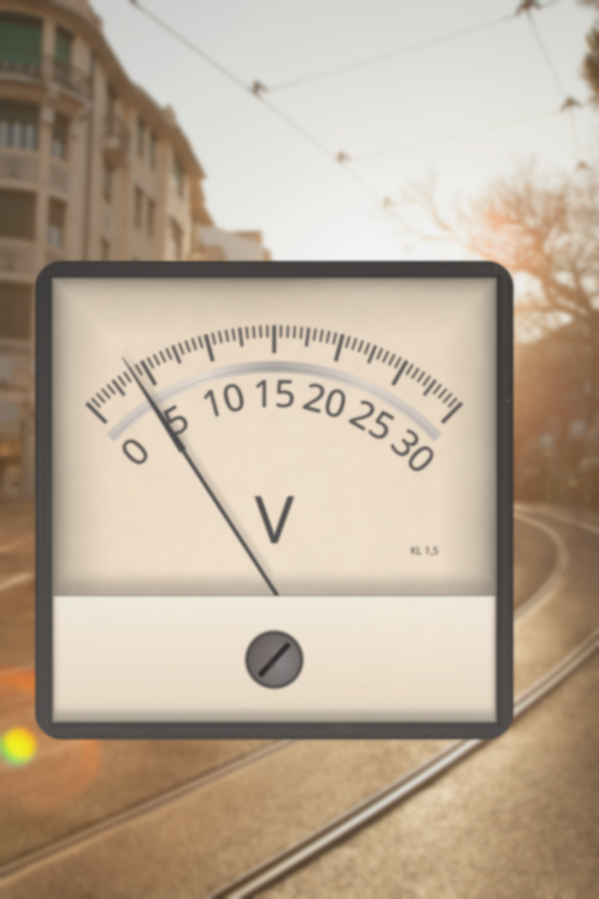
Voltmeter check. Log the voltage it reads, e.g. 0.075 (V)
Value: 4 (V)
